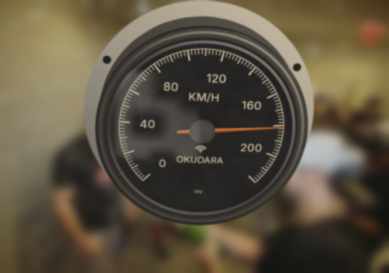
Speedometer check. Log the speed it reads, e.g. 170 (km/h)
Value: 180 (km/h)
